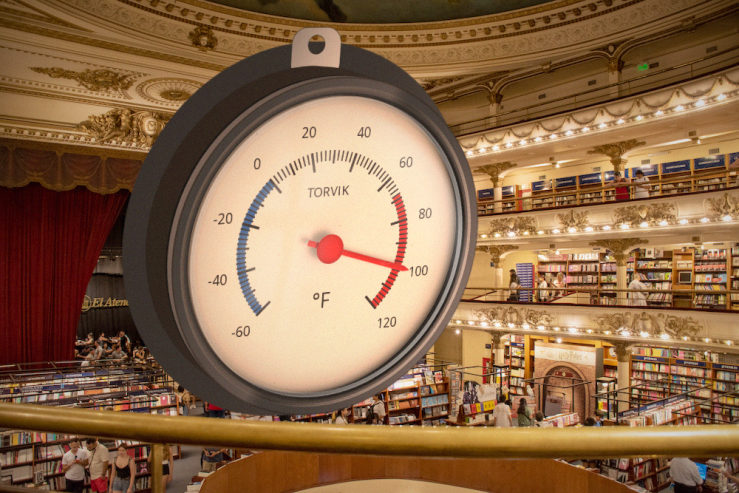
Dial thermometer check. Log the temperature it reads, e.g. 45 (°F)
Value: 100 (°F)
